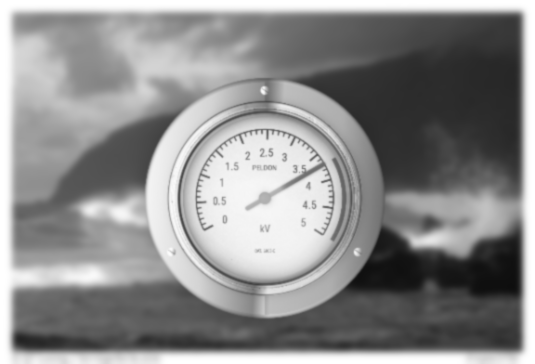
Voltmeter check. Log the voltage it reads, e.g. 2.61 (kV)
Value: 3.7 (kV)
